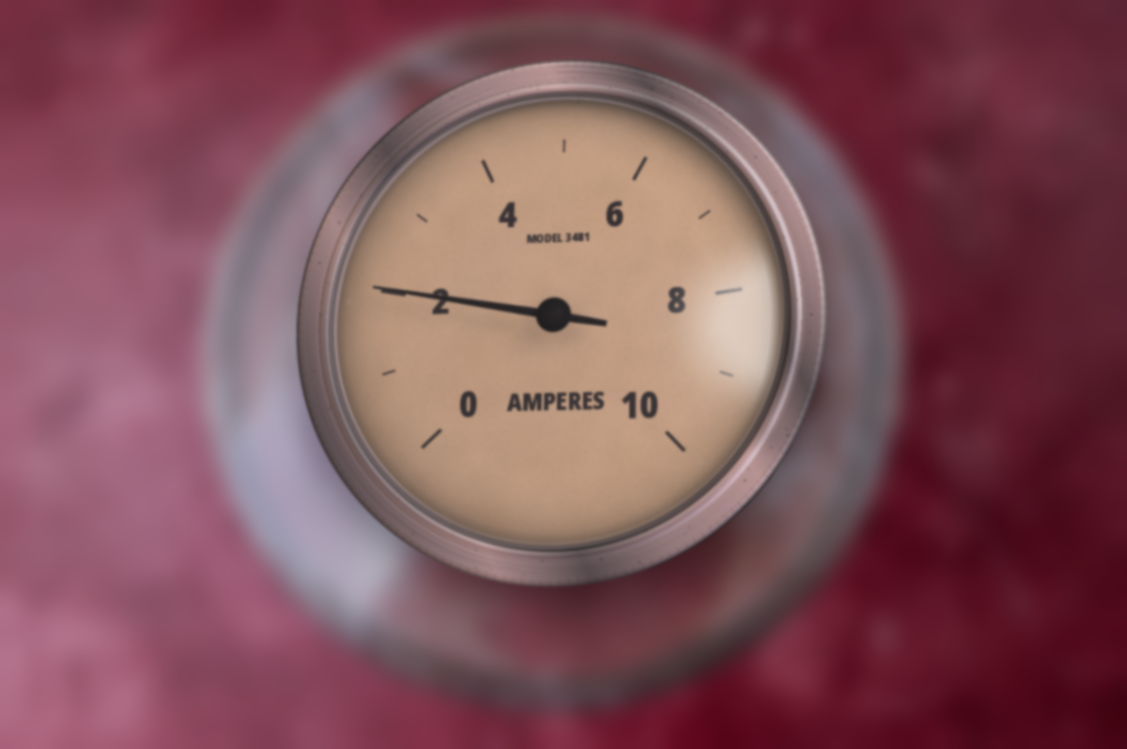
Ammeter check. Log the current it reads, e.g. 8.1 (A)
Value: 2 (A)
